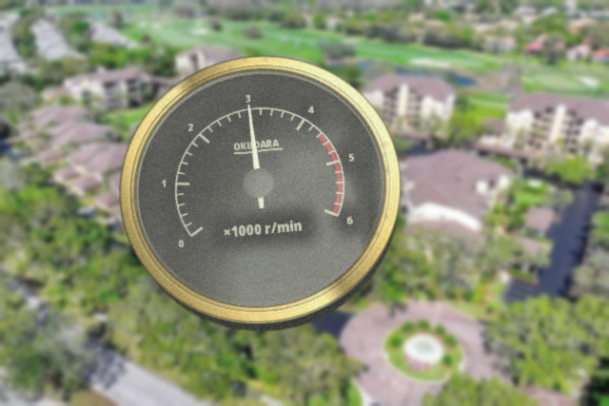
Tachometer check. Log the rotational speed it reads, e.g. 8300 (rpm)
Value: 3000 (rpm)
